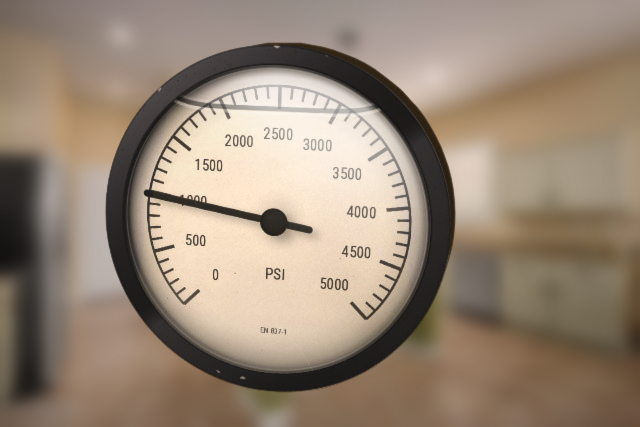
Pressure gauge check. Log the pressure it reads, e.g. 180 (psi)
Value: 1000 (psi)
